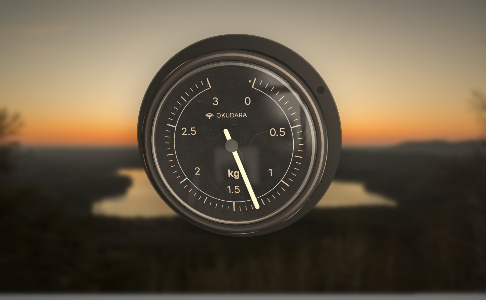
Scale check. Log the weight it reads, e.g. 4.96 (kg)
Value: 1.3 (kg)
